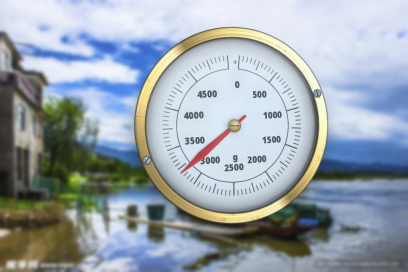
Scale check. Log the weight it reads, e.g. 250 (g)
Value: 3200 (g)
